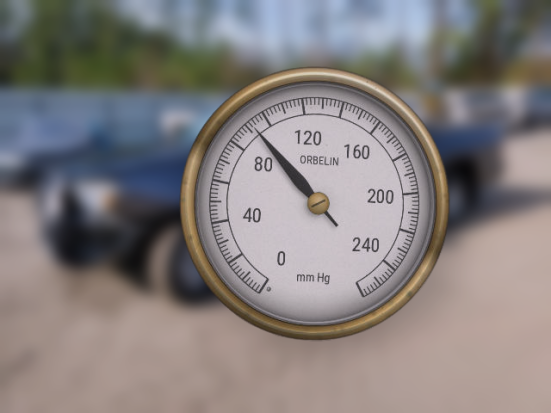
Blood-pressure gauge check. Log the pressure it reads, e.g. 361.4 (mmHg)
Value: 92 (mmHg)
